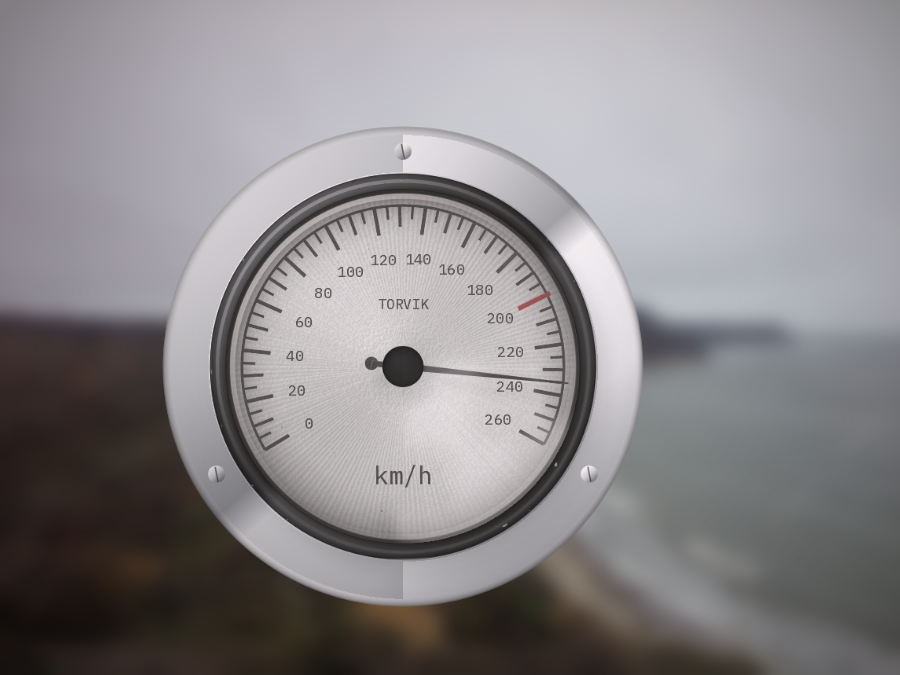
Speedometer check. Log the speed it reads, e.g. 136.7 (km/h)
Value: 235 (km/h)
